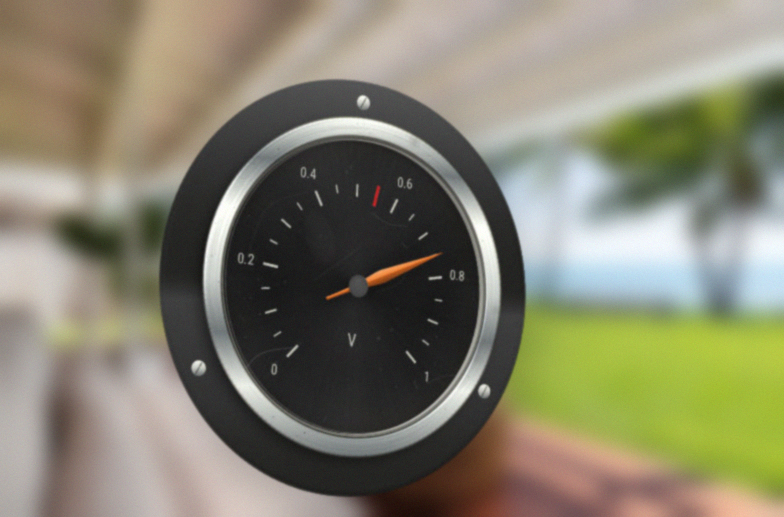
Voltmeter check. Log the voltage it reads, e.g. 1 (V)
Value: 0.75 (V)
